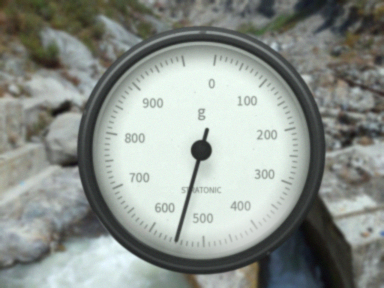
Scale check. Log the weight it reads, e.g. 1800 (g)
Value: 550 (g)
